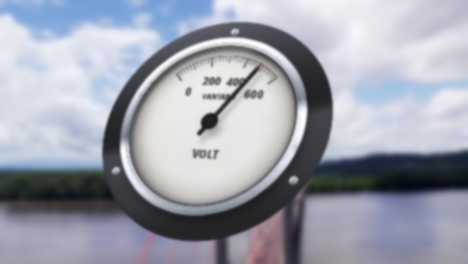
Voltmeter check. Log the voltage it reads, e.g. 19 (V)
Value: 500 (V)
